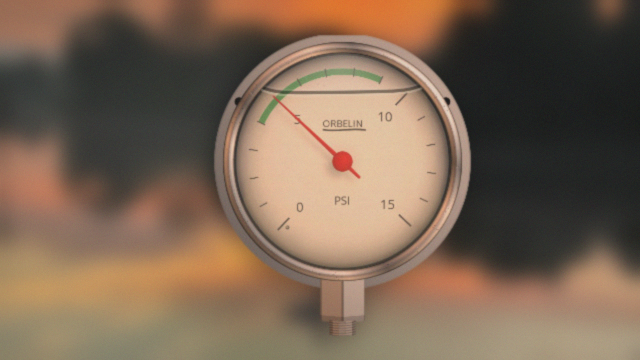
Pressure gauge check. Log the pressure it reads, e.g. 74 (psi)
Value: 5 (psi)
